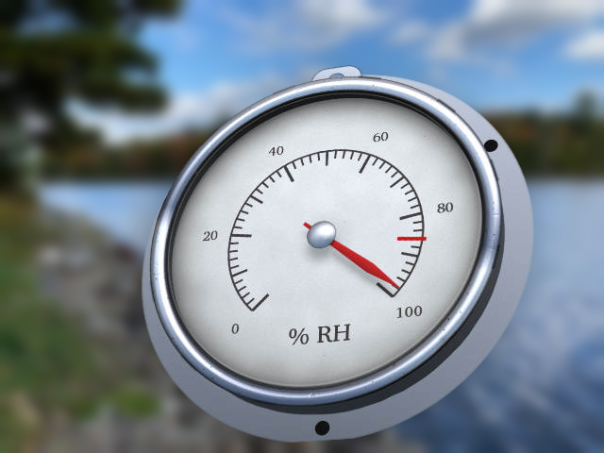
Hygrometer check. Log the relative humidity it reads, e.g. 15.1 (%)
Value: 98 (%)
